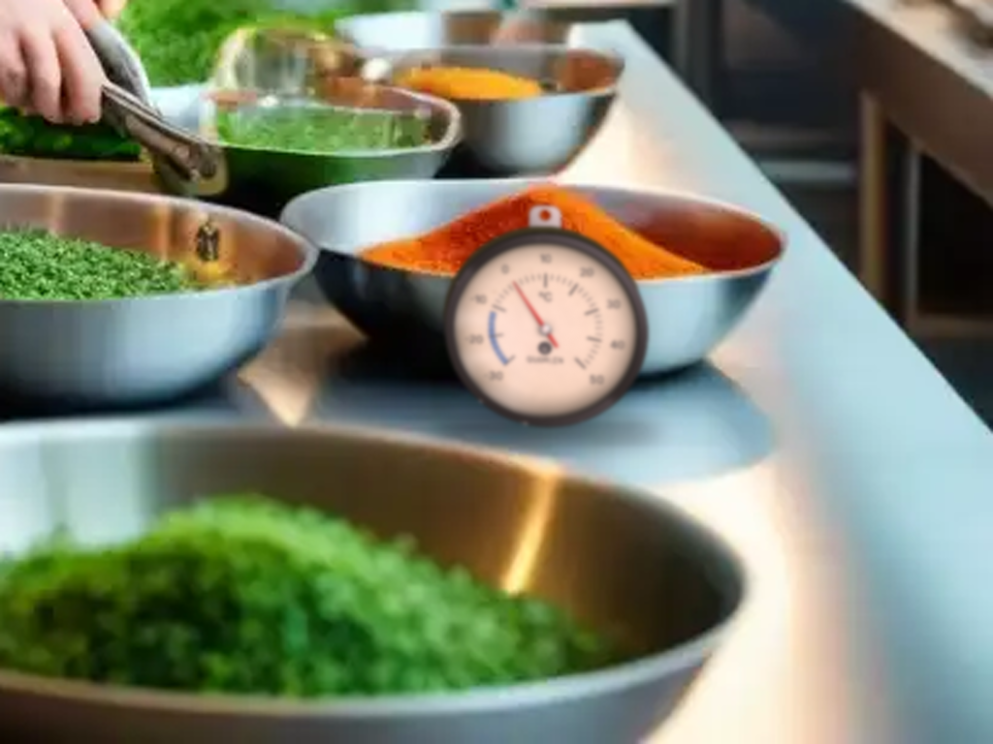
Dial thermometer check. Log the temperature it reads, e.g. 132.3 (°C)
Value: 0 (°C)
